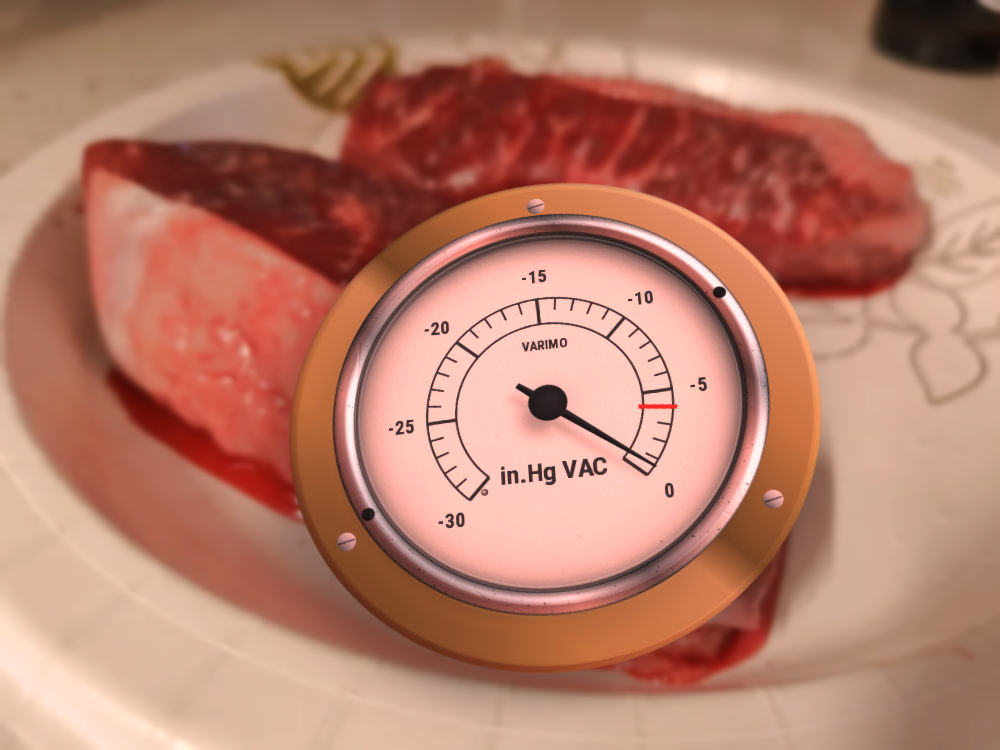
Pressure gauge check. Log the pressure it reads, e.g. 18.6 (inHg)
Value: -0.5 (inHg)
